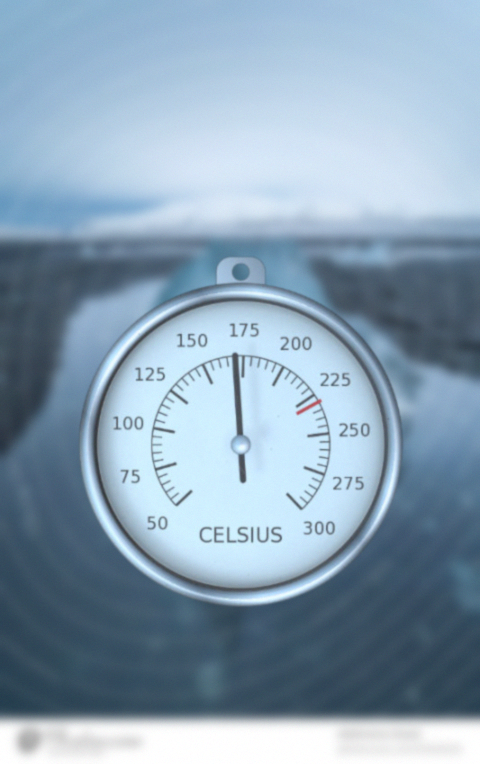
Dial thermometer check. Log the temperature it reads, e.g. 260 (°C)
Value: 170 (°C)
